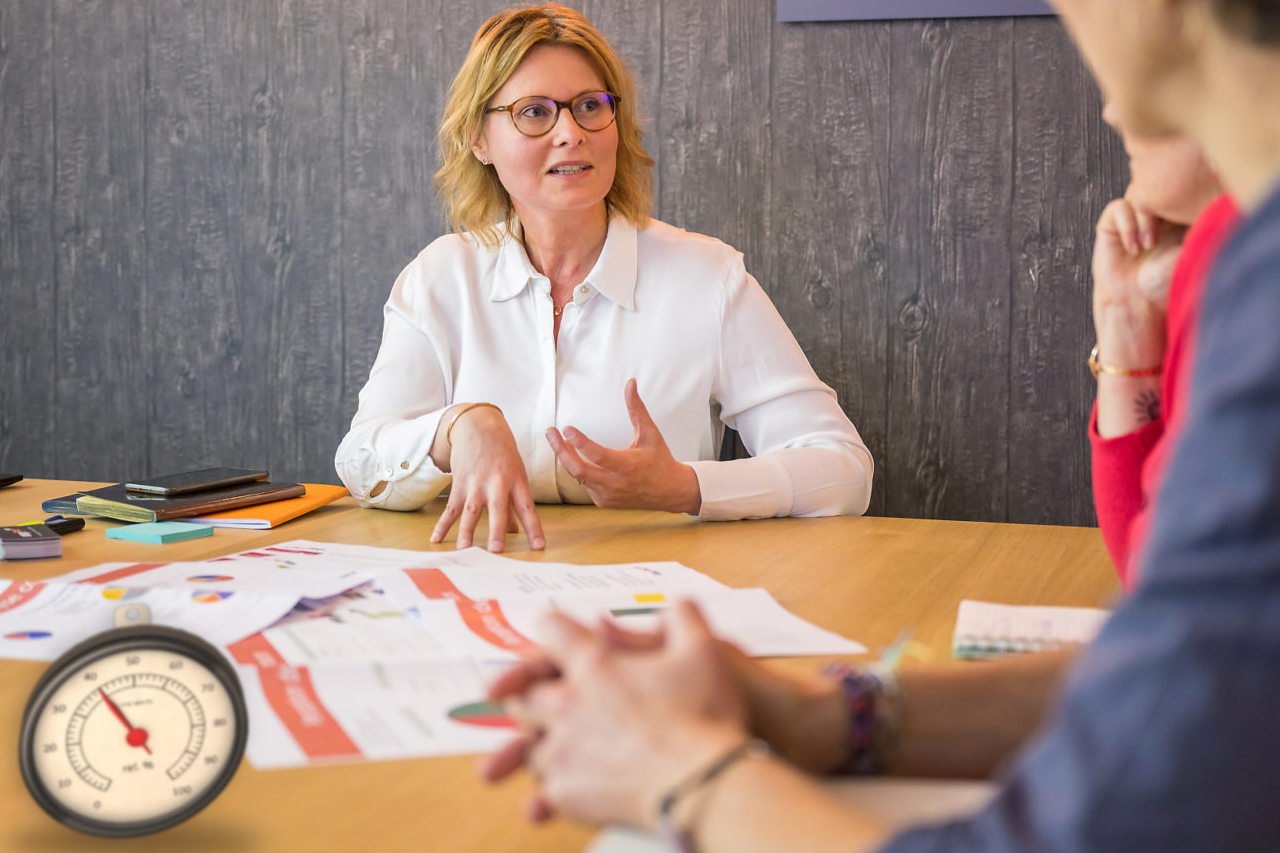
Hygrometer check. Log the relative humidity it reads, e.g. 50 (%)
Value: 40 (%)
